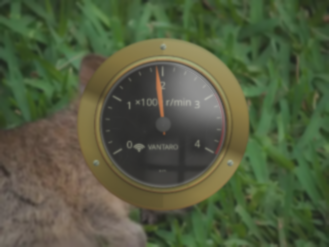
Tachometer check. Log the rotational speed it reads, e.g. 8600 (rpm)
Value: 1900 (rpm)
